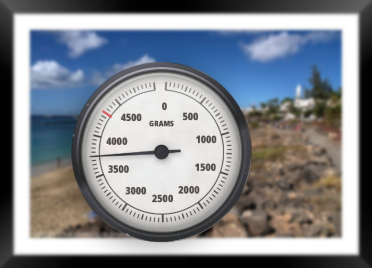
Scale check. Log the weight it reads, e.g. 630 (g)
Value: 3750 (g)
